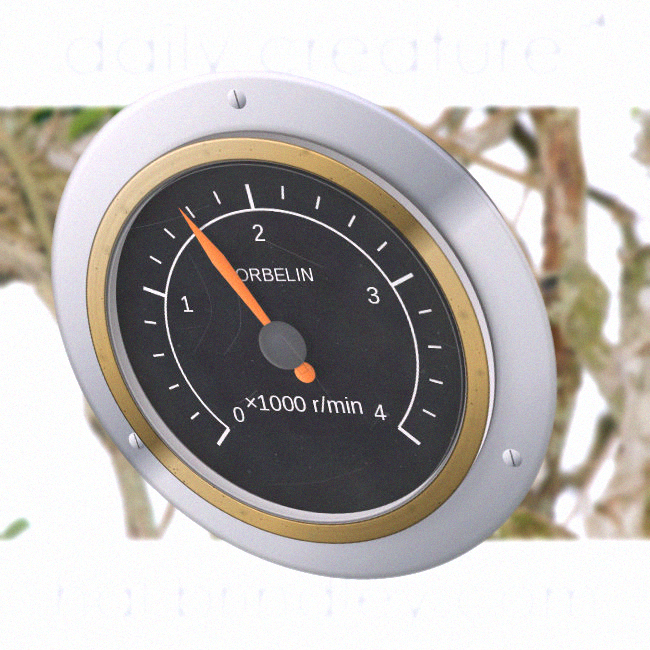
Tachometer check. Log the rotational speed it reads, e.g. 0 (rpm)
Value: 1600 (rpm)
